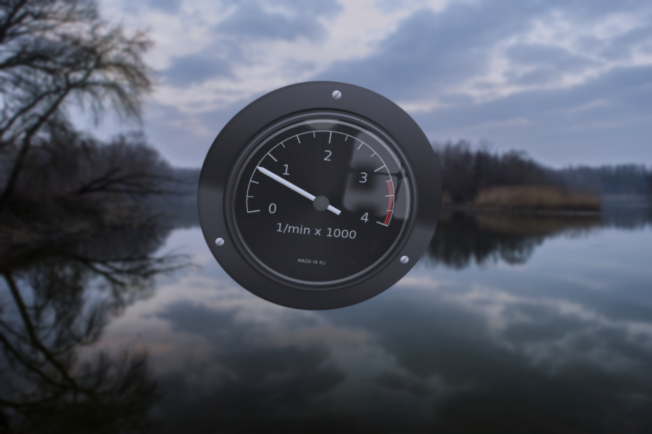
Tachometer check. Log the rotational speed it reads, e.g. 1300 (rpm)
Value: 750 (rpm)
